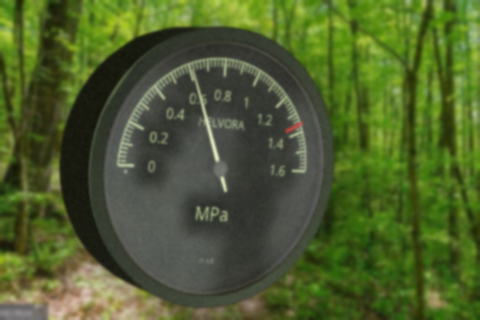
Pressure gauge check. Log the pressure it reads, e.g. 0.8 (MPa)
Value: 0.6 (MPa)
